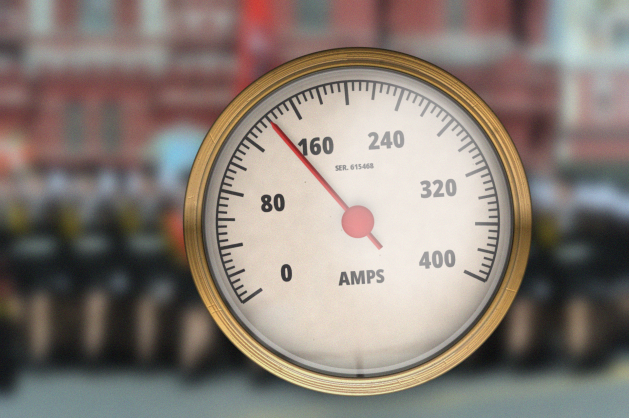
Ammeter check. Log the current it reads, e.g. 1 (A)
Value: 140 (A)
